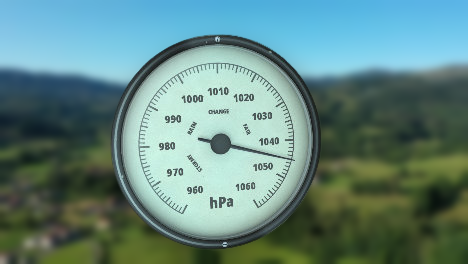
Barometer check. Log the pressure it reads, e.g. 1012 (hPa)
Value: 1045 (hPa)
